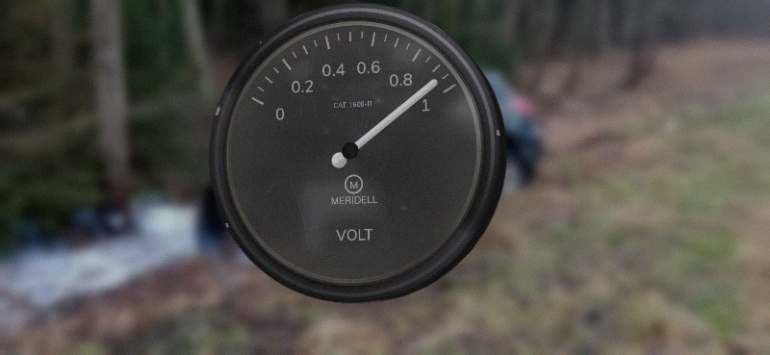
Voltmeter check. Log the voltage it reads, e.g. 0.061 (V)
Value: 0.95 (V)
